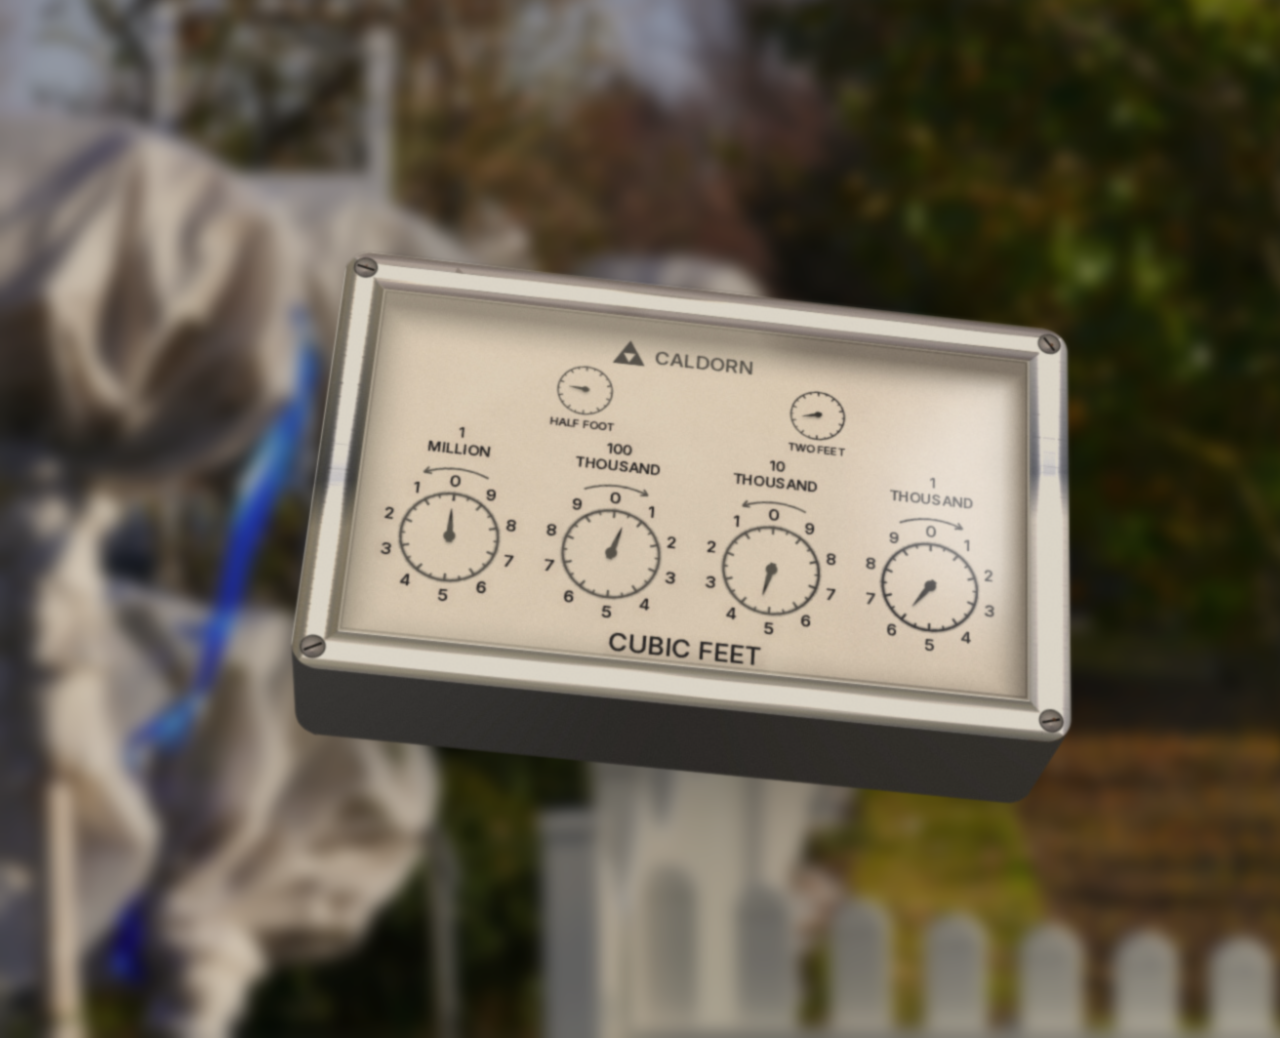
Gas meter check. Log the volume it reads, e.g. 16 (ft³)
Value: 4600 (ft³)
